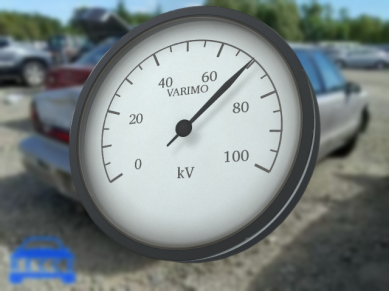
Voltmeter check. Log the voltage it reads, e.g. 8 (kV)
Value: 70 (kV)
